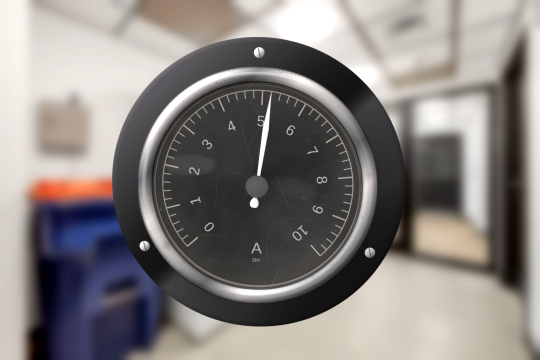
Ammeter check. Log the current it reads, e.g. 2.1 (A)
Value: 5.2 (A)
